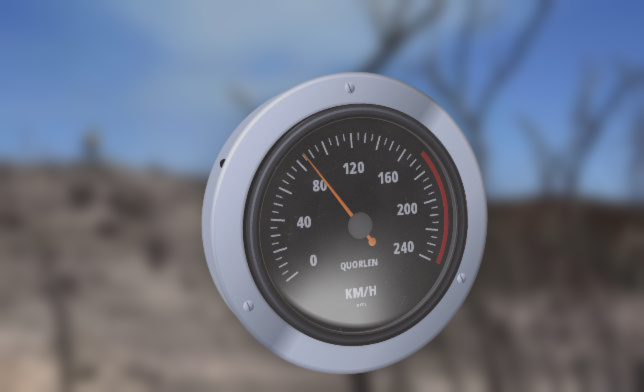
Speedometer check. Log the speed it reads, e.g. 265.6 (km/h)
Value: 85 (km/h)
